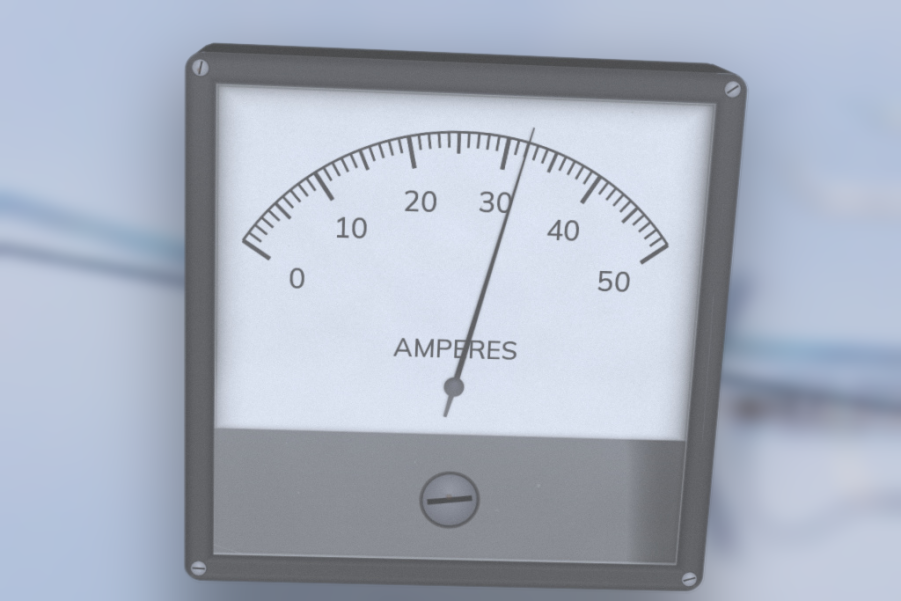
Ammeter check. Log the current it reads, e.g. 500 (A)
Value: 32 (A)
